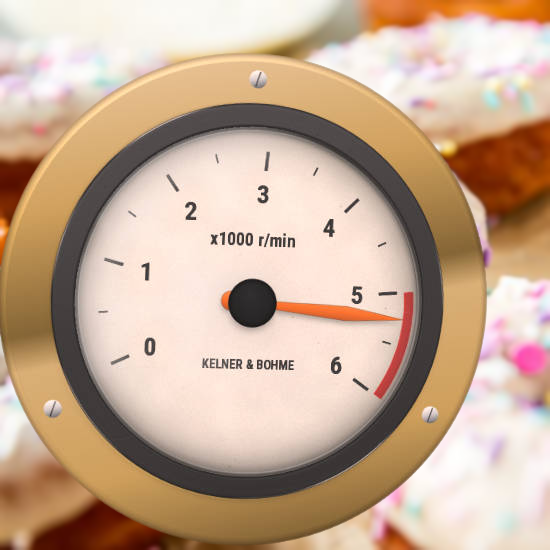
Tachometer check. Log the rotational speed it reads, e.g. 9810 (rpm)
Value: 5250 (rpm)
